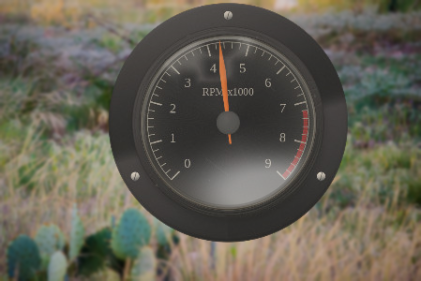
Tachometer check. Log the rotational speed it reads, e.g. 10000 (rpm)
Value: 4300 (rpm)
